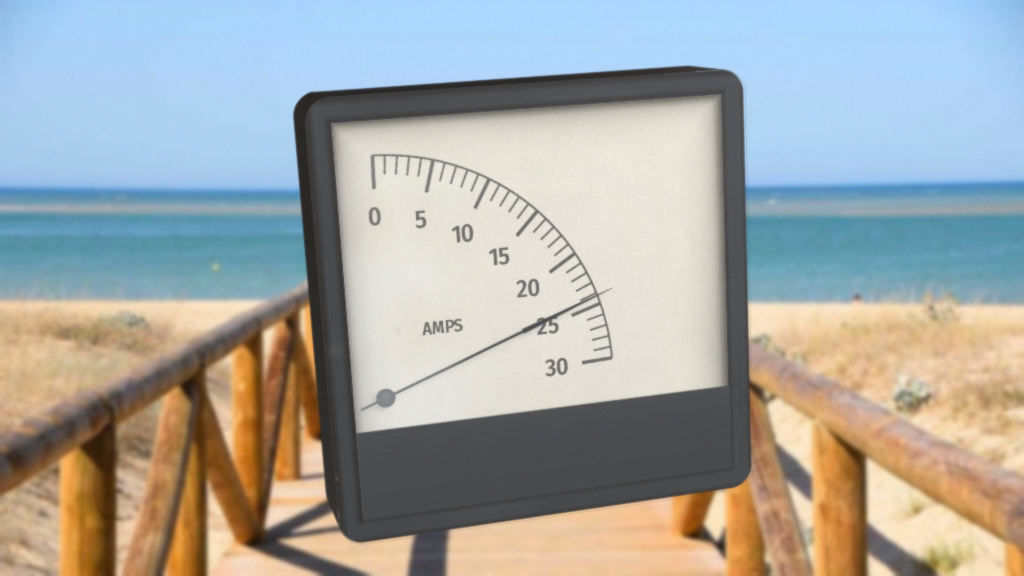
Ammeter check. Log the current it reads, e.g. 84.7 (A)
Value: 24 (A)
